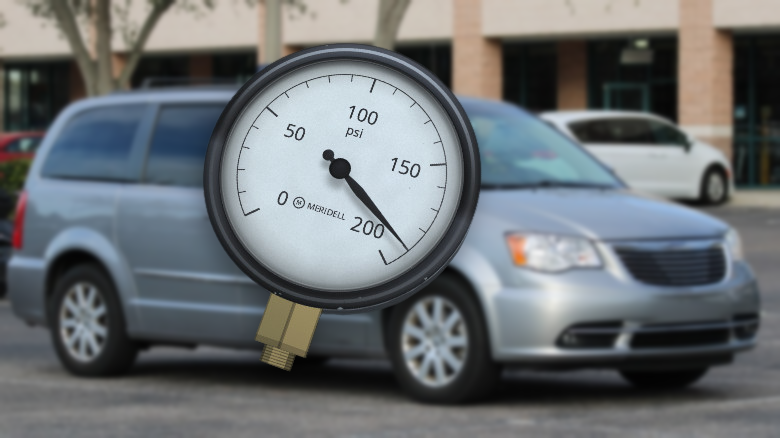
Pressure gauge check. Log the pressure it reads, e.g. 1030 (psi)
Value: 190 (psi)
